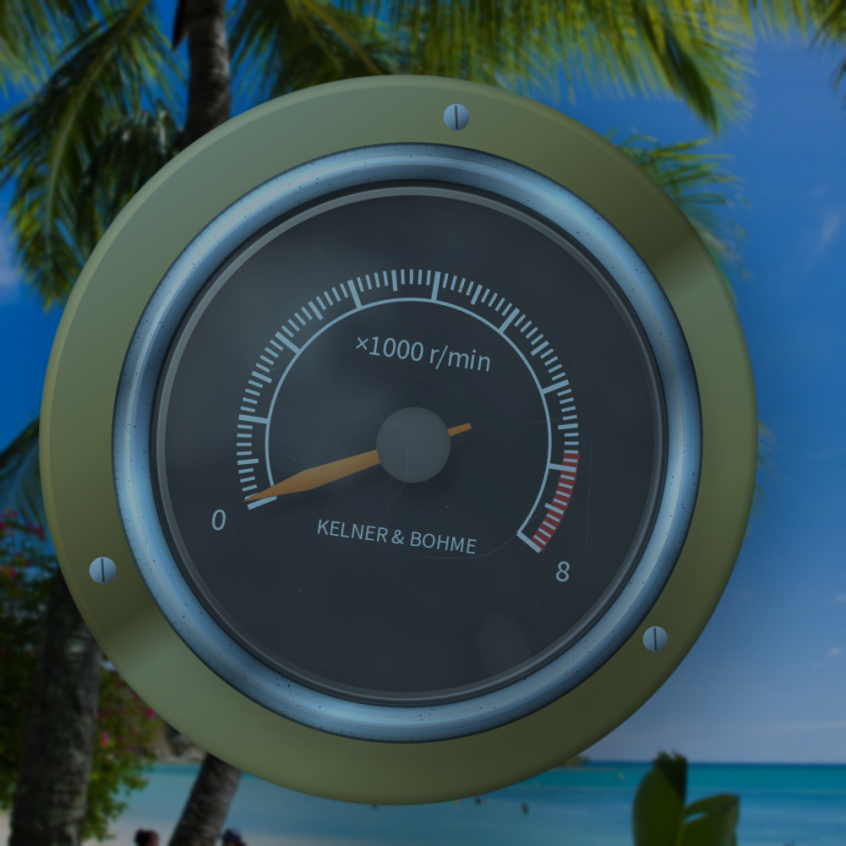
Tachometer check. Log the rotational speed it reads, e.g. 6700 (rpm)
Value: 100 (rpm)
